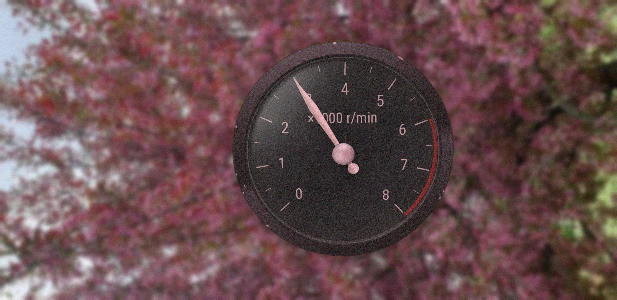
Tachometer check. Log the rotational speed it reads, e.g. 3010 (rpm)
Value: 3000 (rpm)
